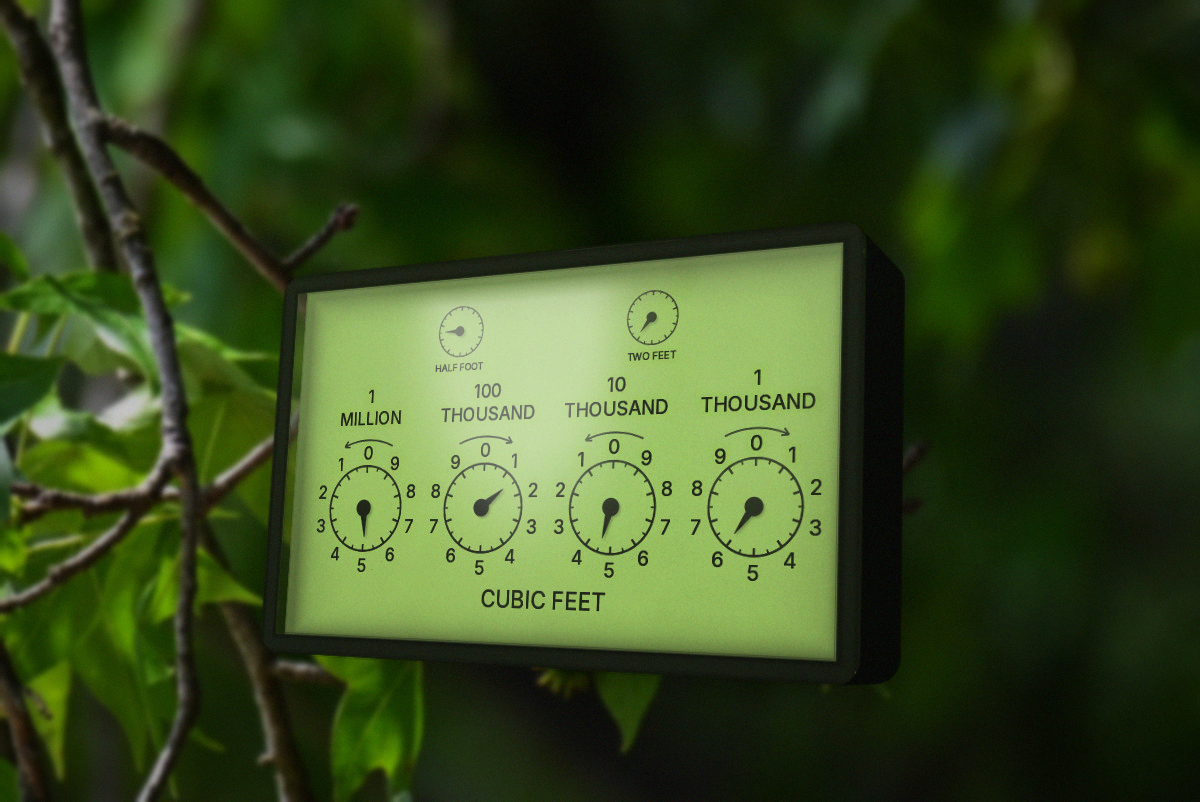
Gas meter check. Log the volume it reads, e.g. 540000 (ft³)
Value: 514600 (ft³)
